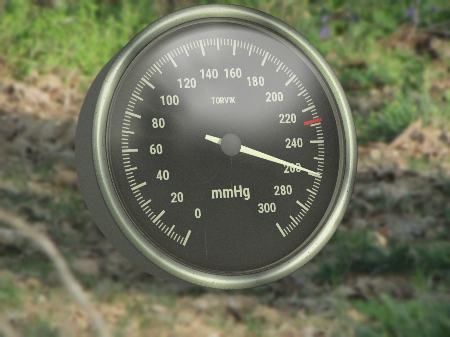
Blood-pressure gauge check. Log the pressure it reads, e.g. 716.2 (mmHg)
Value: 260 (mmHg)
